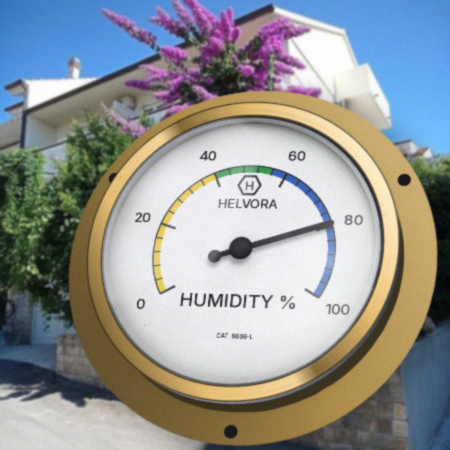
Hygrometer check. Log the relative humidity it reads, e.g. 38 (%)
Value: 80 (%)
